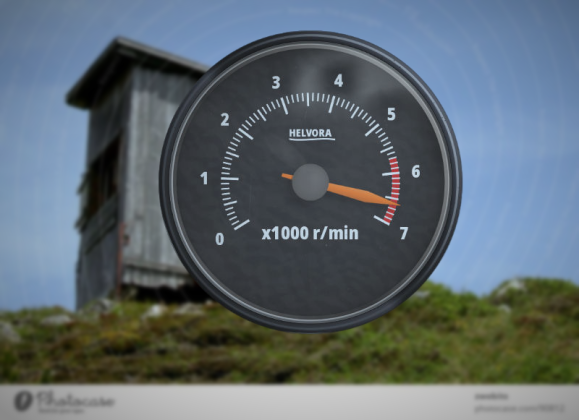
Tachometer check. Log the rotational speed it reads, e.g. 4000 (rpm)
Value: 6600 (rpm)
